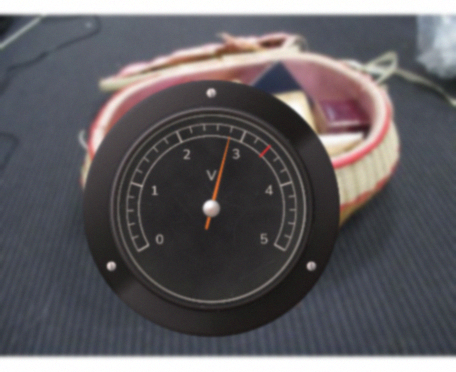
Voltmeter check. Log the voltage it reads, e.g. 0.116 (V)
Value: 2.8 (V)
